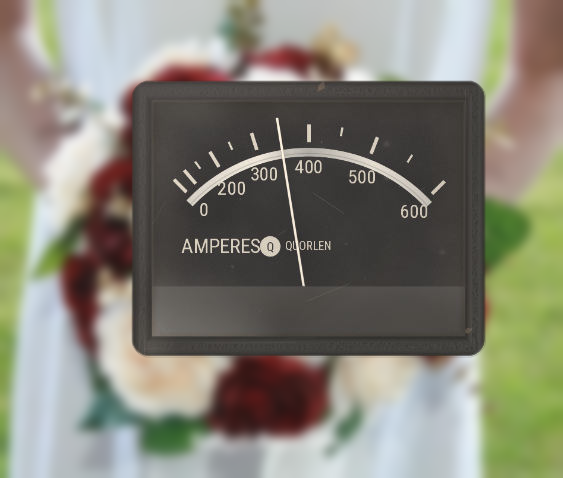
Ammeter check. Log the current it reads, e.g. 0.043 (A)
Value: 350 (A)
